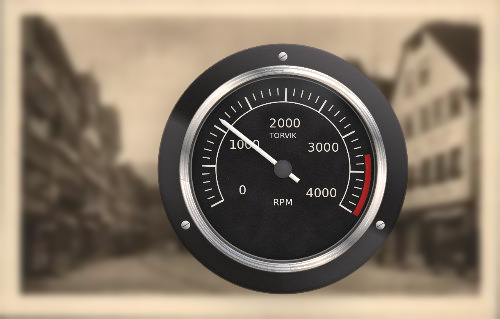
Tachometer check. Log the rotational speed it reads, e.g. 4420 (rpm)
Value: 1100 (rpm)
